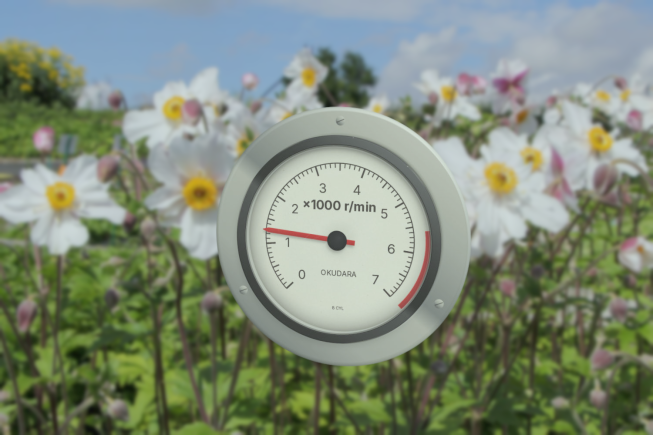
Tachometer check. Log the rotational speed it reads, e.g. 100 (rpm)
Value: 1300 (rpm)
